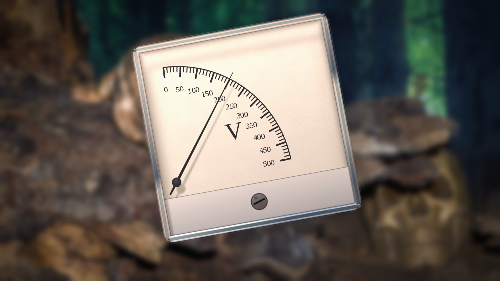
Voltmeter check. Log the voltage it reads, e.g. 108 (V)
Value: 200 (V)
